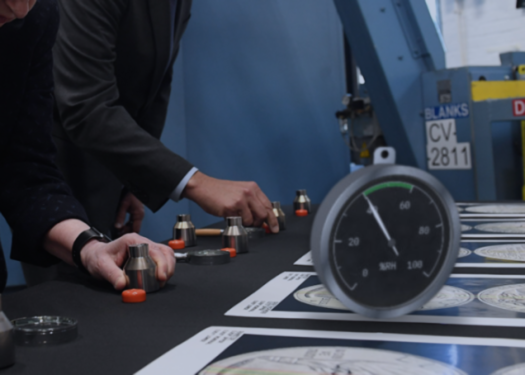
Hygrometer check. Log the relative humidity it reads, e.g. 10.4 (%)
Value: 40 (%)
